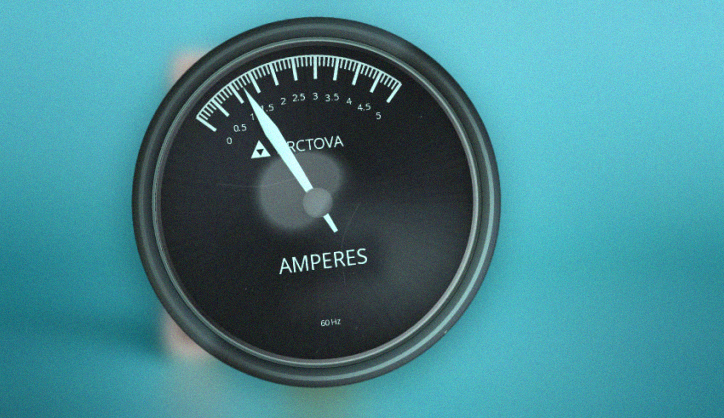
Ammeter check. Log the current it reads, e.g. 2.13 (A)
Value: 1.2 (A)
